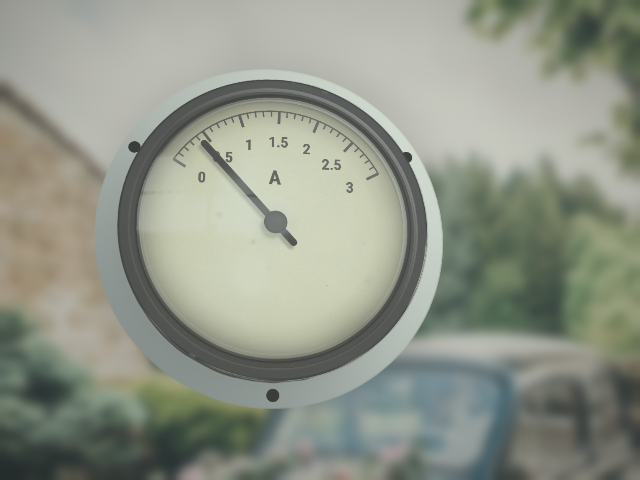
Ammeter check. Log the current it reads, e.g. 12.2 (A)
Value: 0.4 (A)
